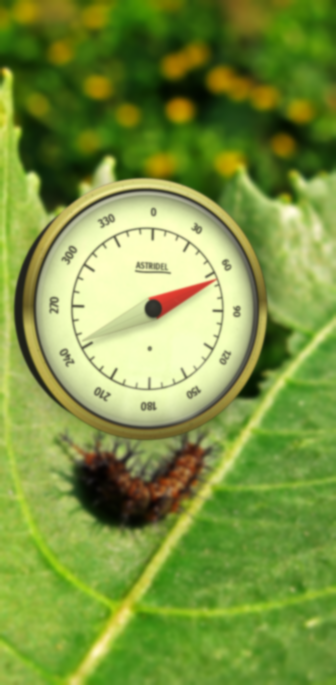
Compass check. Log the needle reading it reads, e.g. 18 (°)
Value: 65 (°)
